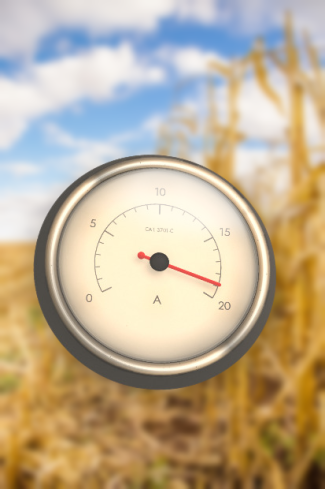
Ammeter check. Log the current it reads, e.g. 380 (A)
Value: 19 (A)
